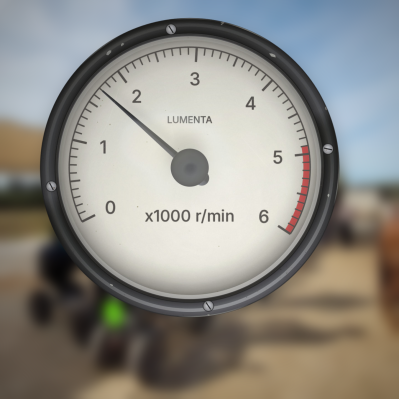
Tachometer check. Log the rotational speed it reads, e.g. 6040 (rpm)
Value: 1700 (rpm)
